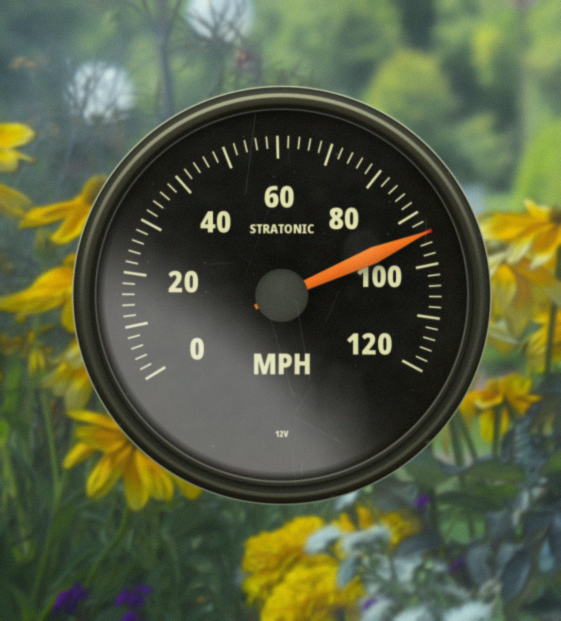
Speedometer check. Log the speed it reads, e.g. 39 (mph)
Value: 94 (mph)
